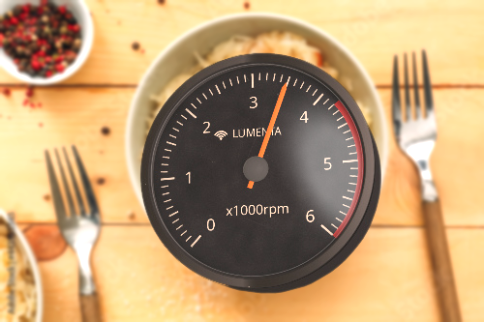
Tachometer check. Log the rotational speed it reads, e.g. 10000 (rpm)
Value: 3500 (rpm)
